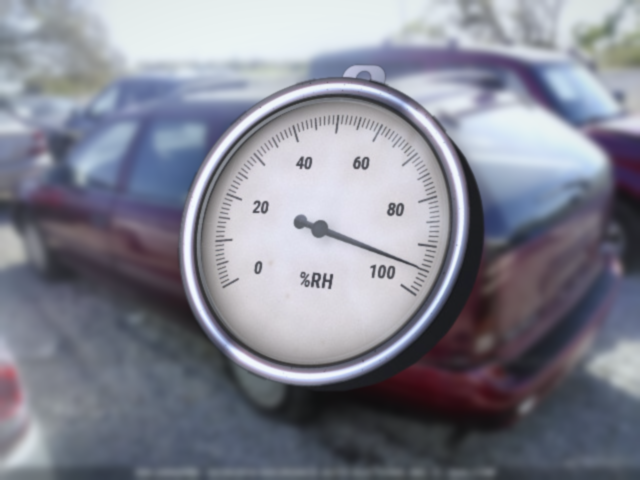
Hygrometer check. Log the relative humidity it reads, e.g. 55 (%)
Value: 95 (%)
